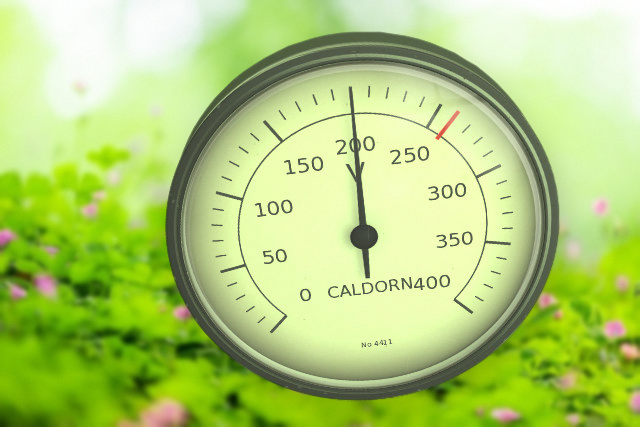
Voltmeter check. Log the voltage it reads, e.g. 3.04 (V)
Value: 200 (V)
